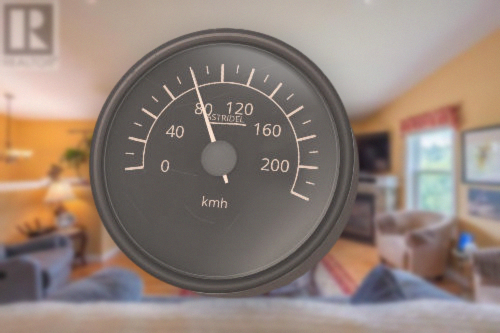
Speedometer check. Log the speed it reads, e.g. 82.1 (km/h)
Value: 80 (km/h)
